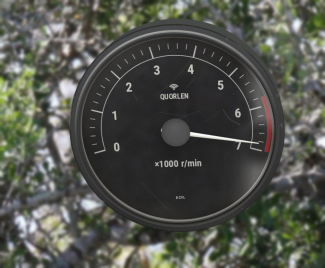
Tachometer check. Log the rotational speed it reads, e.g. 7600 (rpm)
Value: 6800 (rpm)
